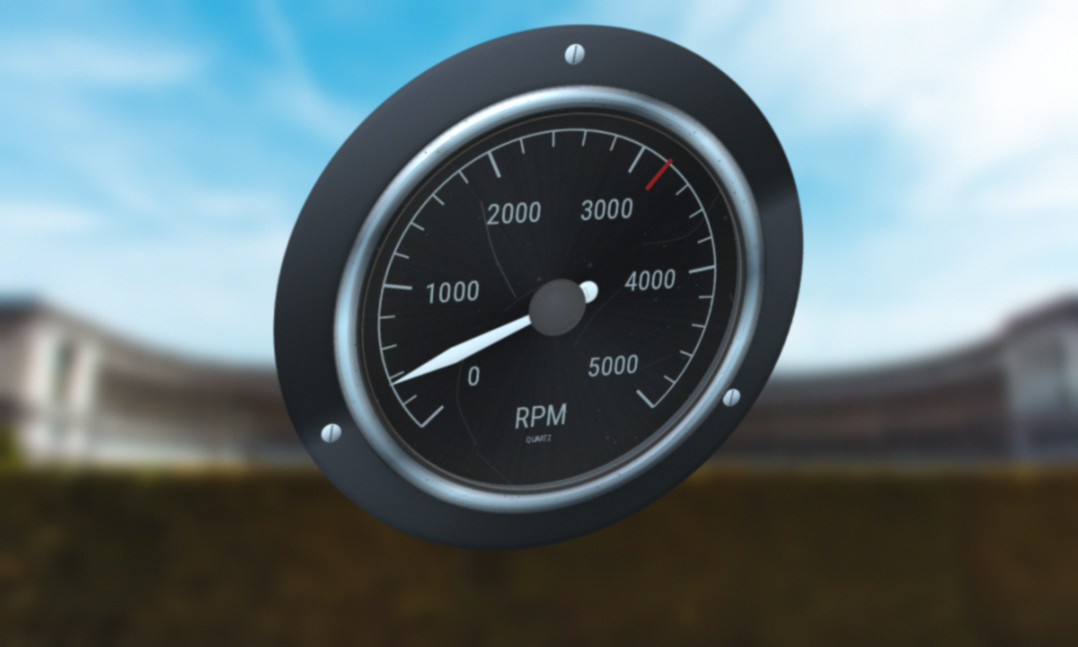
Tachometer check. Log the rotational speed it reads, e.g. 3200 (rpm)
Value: 400 (rpm)
